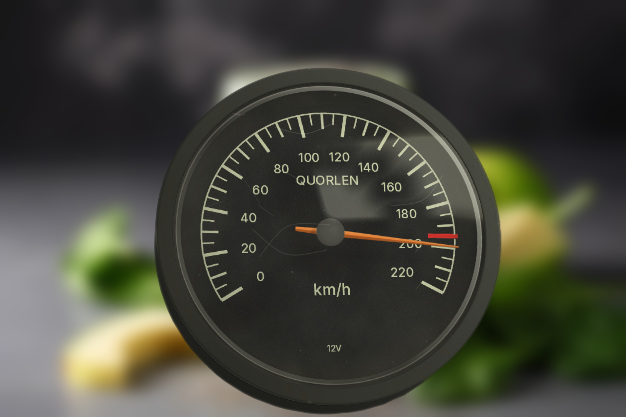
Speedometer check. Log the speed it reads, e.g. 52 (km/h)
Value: 200 (km/h)
